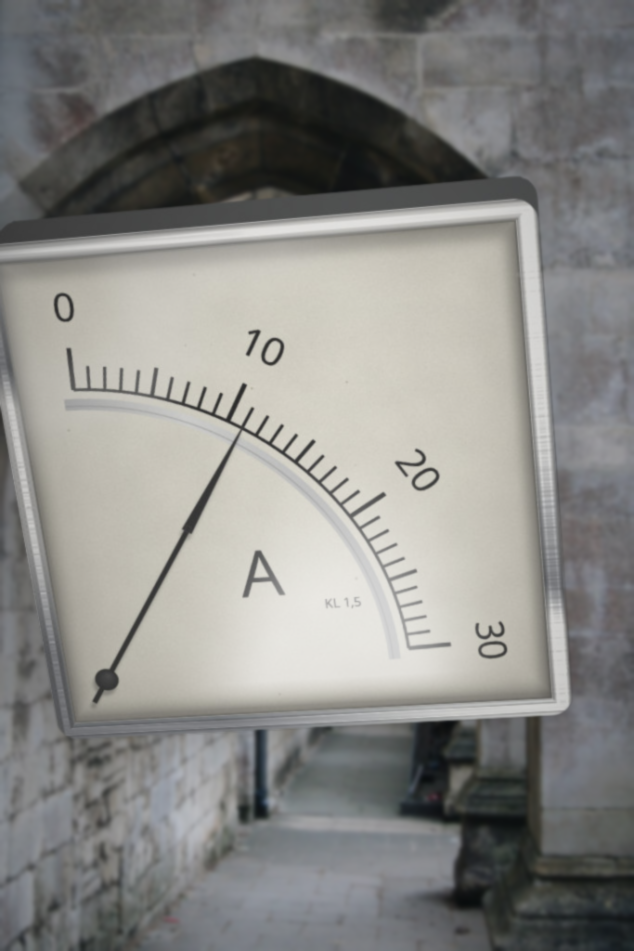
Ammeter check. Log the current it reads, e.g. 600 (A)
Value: 11 (A)
